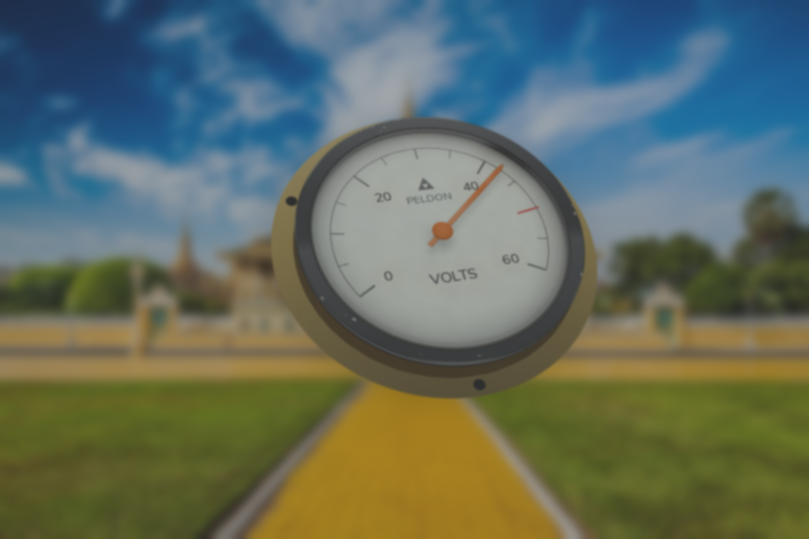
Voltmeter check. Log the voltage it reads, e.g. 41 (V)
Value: 42.5 (V)
